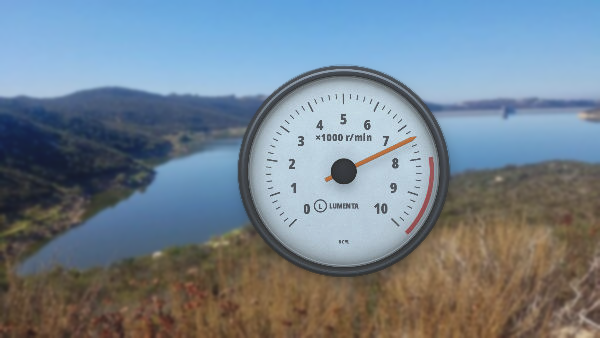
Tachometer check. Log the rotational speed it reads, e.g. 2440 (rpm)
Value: 7400 (rpm)
